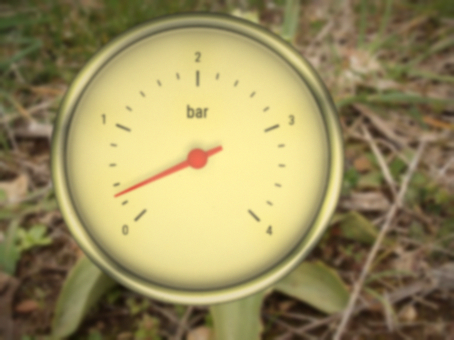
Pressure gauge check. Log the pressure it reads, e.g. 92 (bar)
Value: 0.3 (bar)
